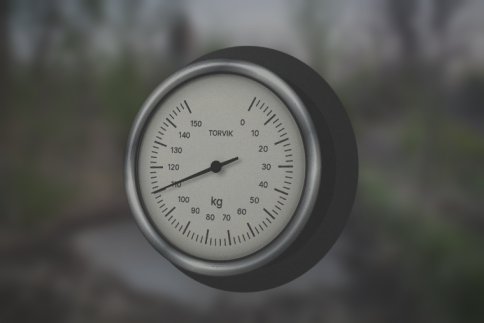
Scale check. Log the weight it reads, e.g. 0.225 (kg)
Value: 110 (kg)
